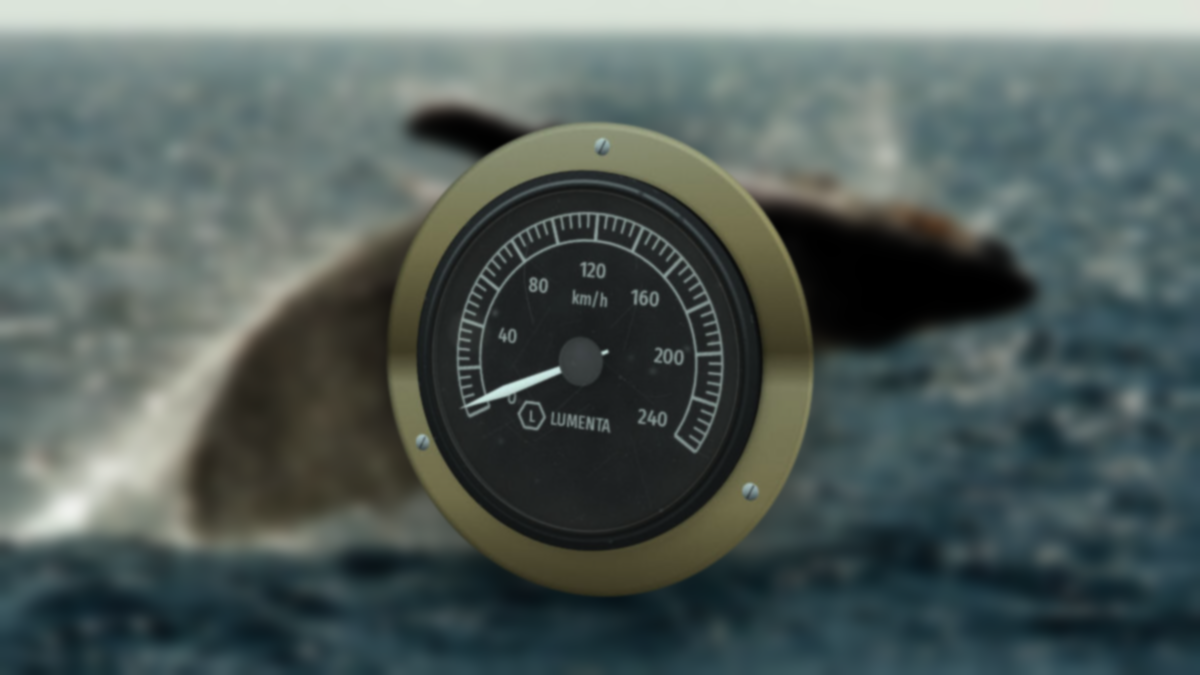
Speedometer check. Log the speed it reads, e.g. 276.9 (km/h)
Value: 4 (km/h)
